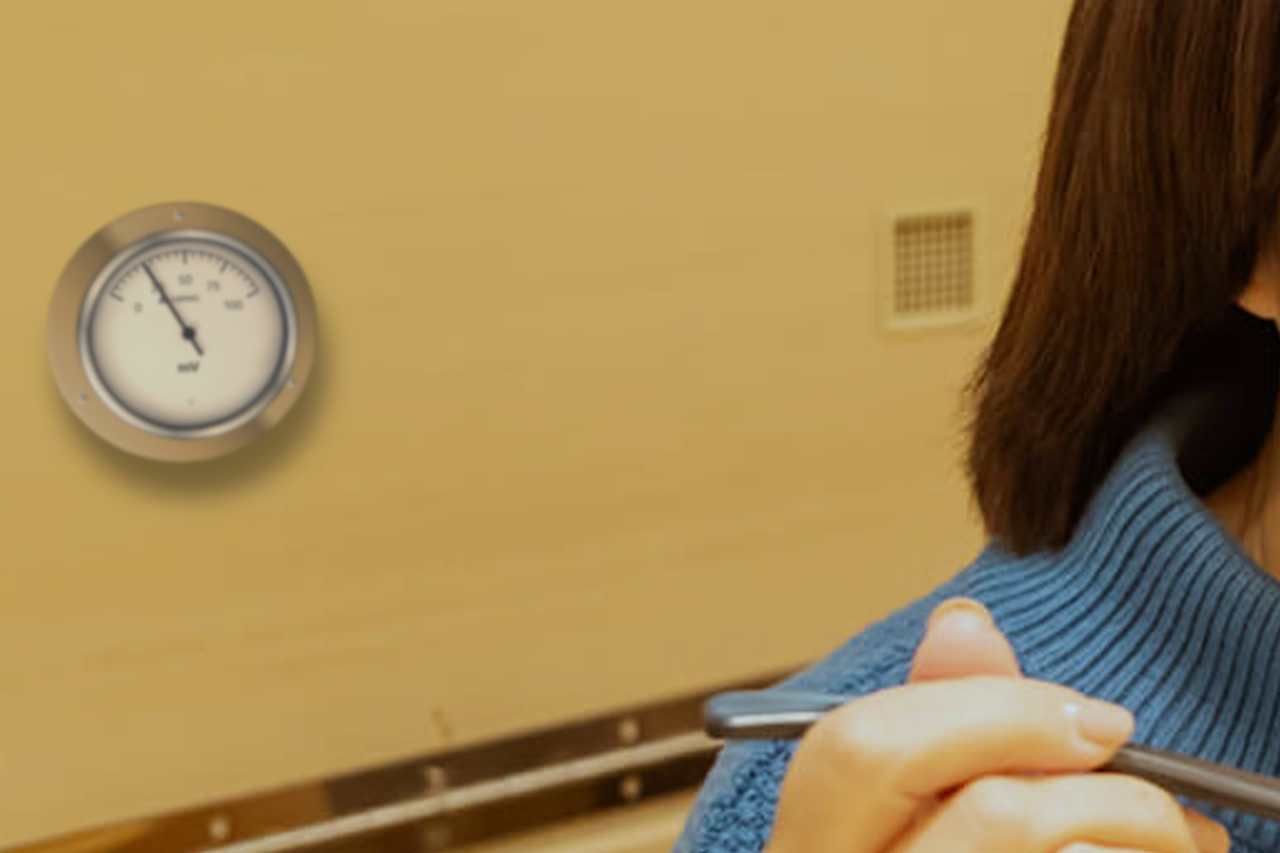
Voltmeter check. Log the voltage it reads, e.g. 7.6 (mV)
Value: 25 (mV)
